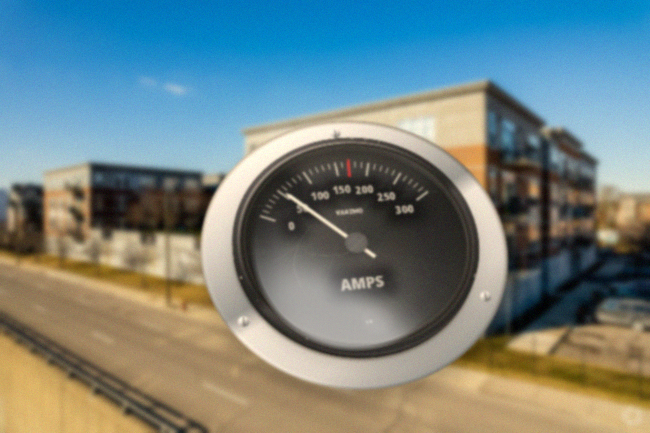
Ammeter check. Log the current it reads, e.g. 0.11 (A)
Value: 50 (A)
